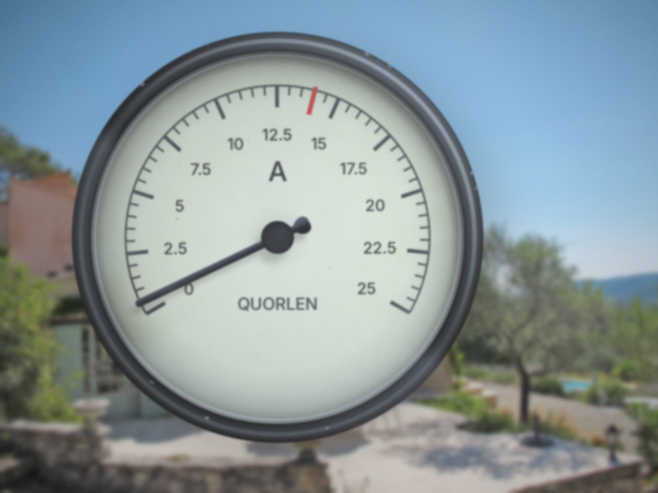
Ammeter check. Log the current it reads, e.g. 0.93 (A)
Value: 0.5 (A)
